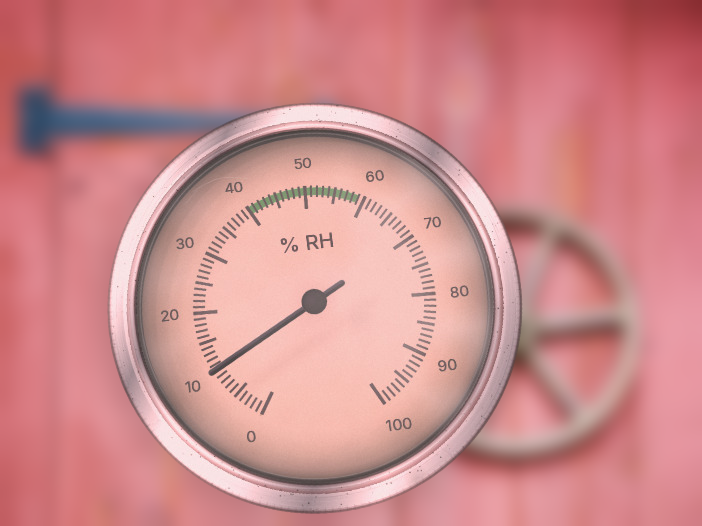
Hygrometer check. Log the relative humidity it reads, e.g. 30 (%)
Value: 10 (%)
